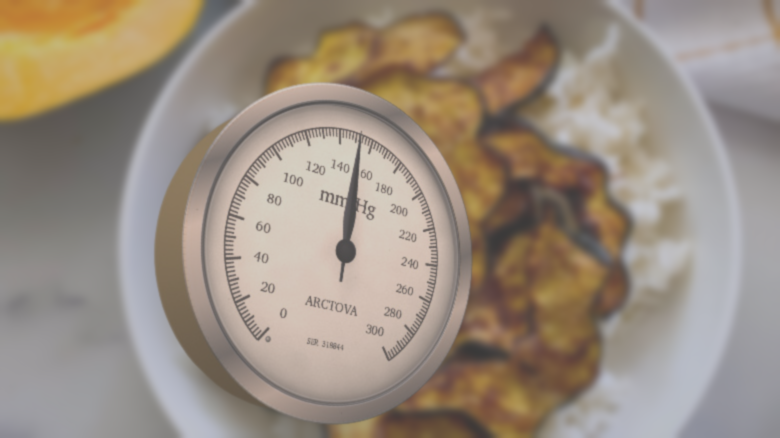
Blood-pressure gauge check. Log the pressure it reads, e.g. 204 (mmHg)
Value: 150 (mmHg)
